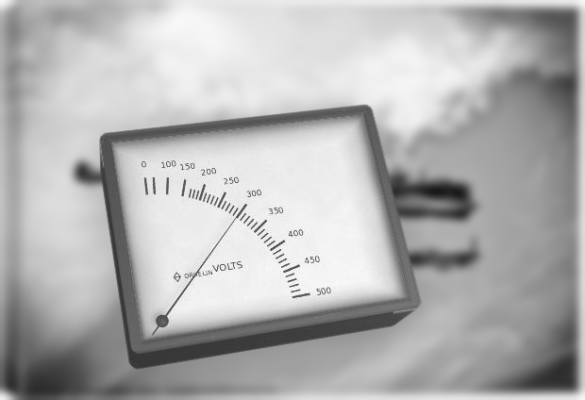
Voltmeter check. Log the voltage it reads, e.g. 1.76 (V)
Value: 300 (V)
